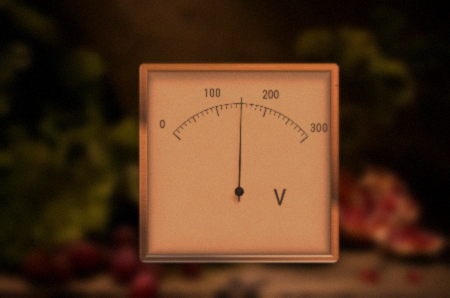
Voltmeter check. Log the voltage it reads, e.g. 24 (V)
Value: 150 (V)
